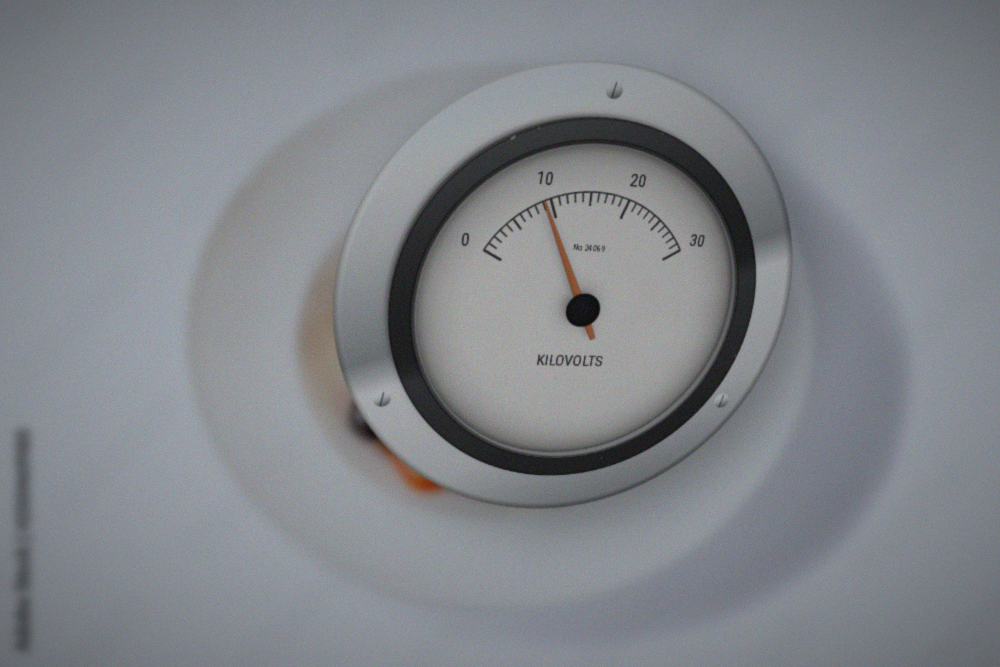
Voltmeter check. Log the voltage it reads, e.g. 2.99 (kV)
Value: 9 (kV)
